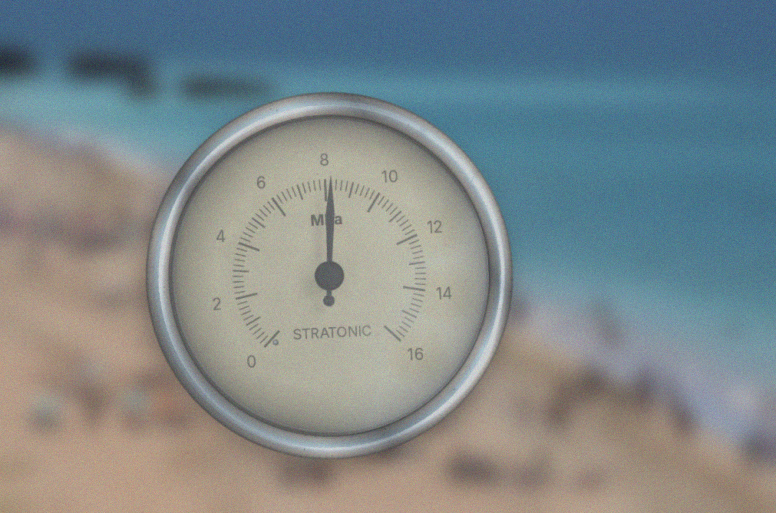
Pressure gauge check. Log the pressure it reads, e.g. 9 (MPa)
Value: 8.2 (MPa)
